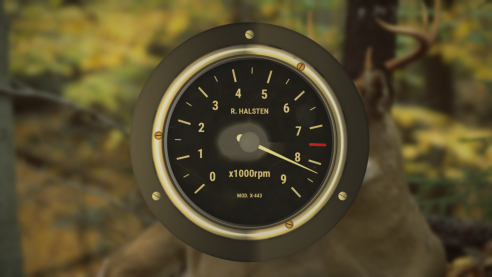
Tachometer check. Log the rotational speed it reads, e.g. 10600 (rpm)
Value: 8250 (rpm)
